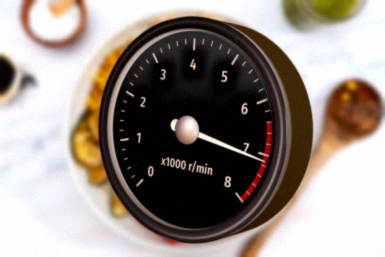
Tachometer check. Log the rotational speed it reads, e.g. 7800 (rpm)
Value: 7100 (rpm)
